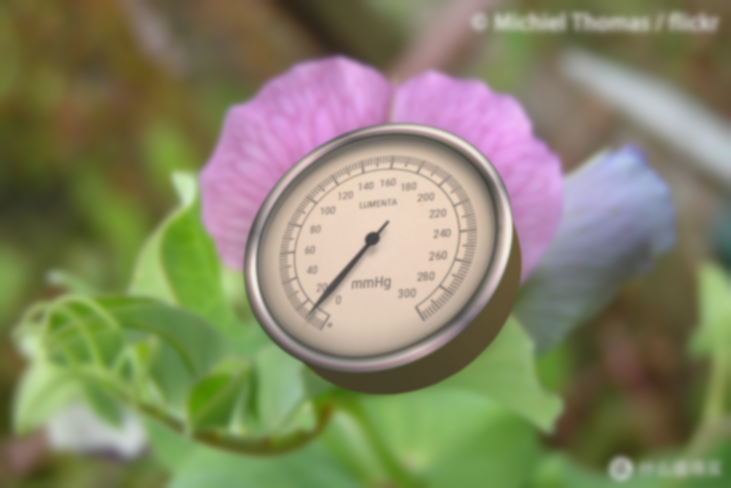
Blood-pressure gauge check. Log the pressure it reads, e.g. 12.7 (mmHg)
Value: 10 (mmHg)
